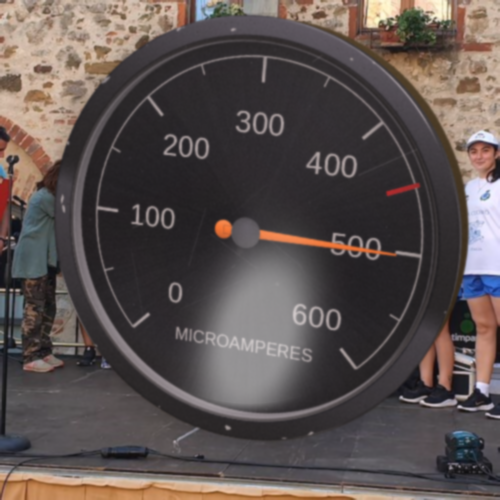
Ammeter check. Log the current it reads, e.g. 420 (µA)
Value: 500 (µA)
